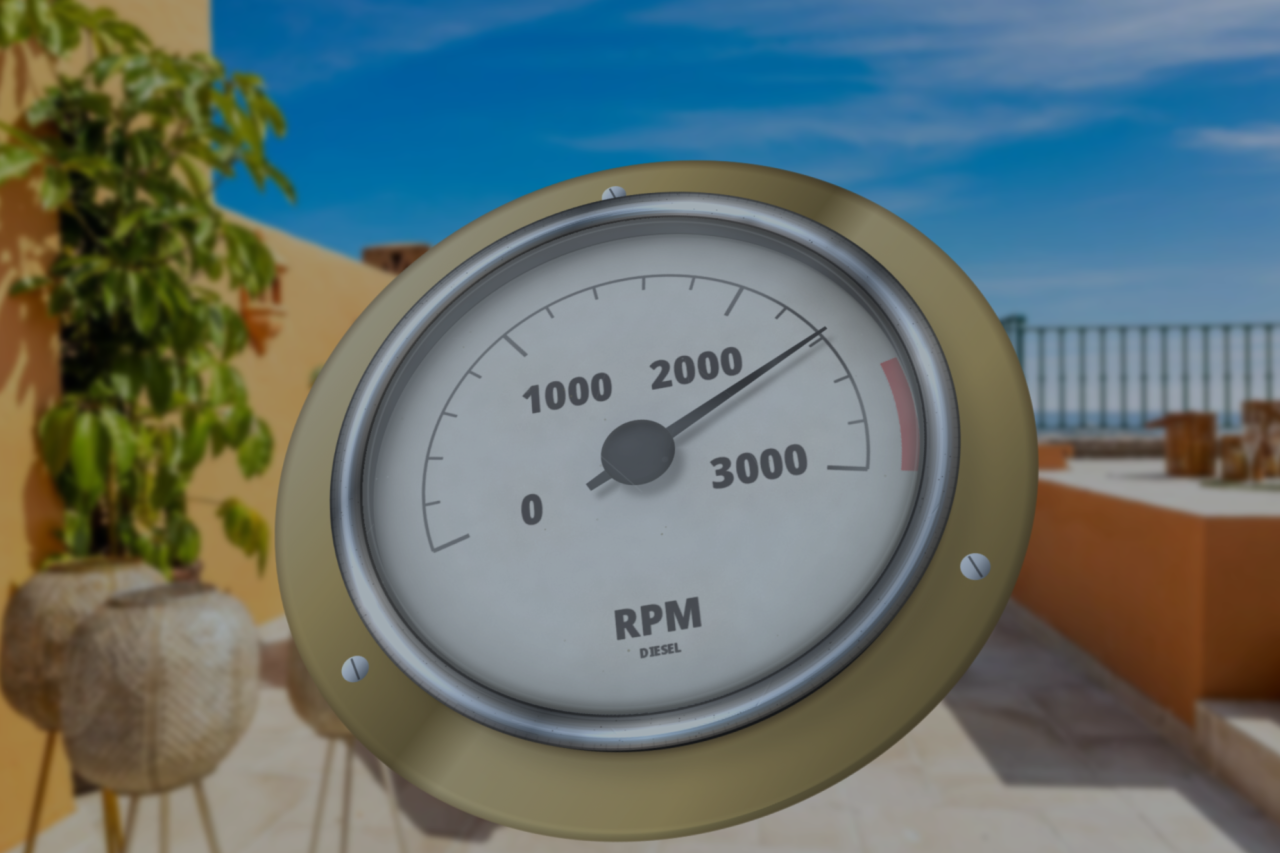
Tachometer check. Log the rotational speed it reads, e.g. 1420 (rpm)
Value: 2400 (rpm)
